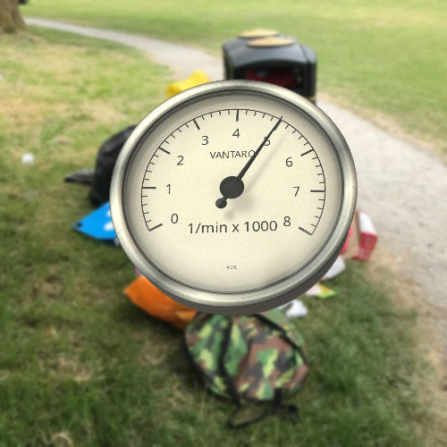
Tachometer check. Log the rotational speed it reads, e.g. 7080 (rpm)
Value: 5000 (rpm)
